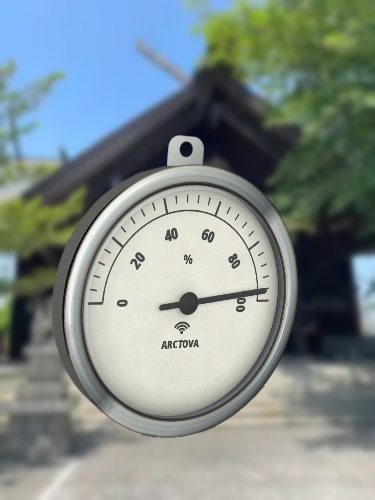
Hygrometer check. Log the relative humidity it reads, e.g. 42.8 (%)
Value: 96 (%)
